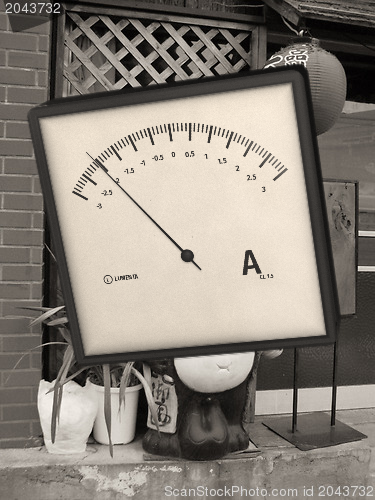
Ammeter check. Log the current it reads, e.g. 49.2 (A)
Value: -2 (A)
